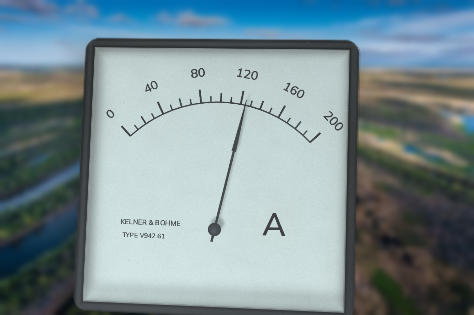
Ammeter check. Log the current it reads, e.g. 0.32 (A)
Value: 125 (A)
